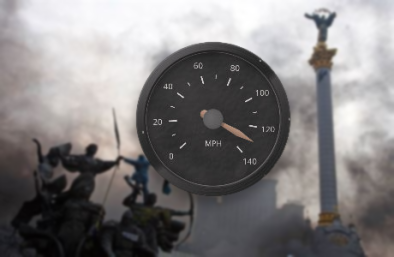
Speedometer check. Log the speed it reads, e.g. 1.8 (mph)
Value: 130 (mph)
